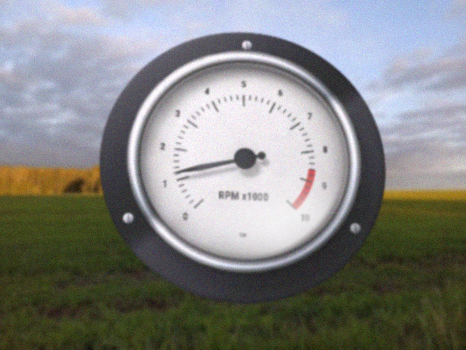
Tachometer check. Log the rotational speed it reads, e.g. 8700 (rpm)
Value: 1200 (rpm)
